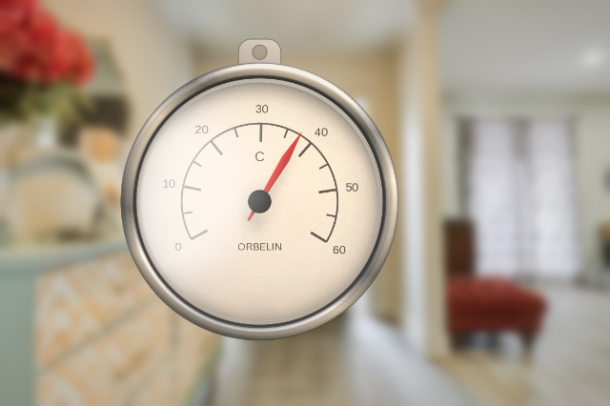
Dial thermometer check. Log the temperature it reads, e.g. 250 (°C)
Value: 37.5 (°C)
